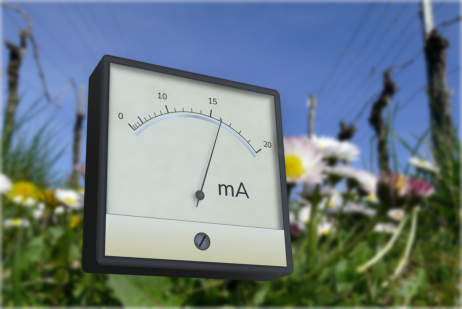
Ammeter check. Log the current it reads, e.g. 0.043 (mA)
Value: 16 (mA)
